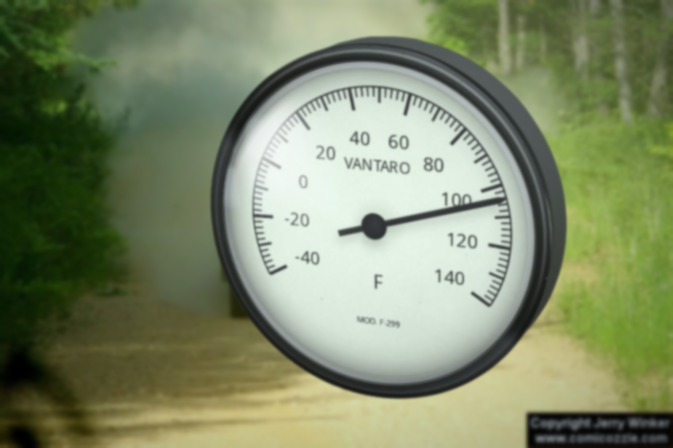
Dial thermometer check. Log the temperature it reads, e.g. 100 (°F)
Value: 104 (°F)
